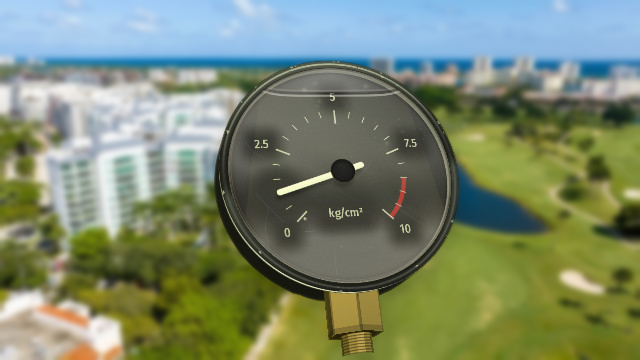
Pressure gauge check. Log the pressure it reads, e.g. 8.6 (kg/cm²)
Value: 1 (kg/cm²)
